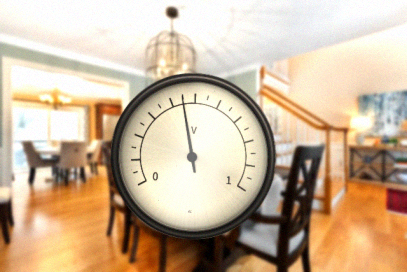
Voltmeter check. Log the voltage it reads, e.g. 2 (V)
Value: 0.45 (V)
